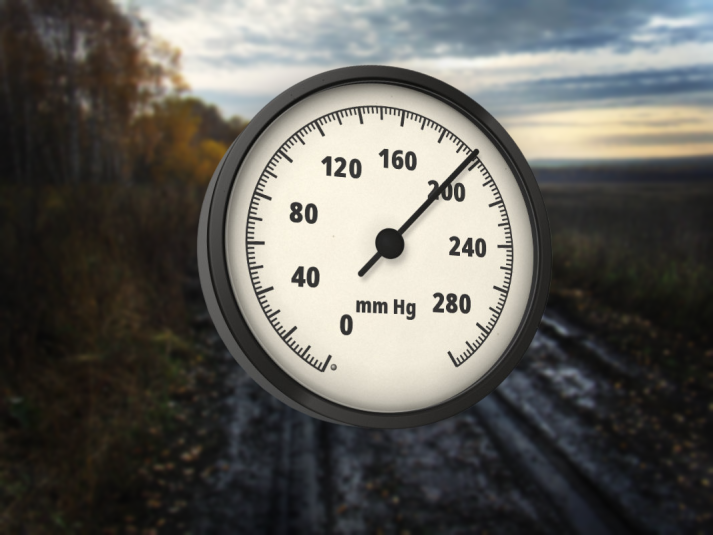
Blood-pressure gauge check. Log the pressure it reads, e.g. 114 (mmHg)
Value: 196 (mmHg)
